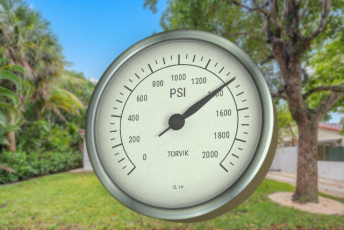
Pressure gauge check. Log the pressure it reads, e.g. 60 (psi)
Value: 1400 (psi)
